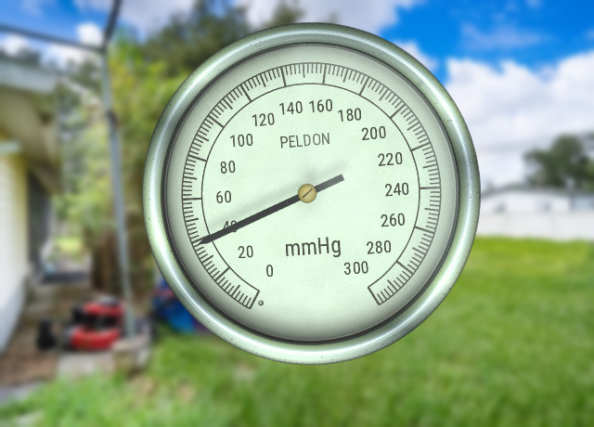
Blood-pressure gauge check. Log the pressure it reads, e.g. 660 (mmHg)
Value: 38 (mmHg)
